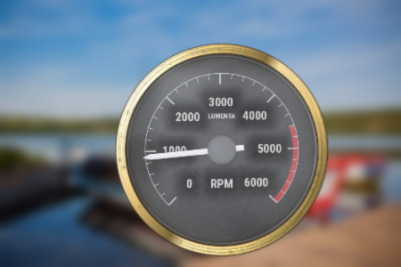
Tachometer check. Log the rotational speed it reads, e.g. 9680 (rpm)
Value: 900 (rpm)
